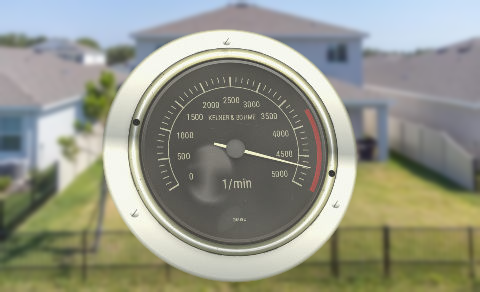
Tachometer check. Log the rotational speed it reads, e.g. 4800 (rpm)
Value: 4700 (rpm)
